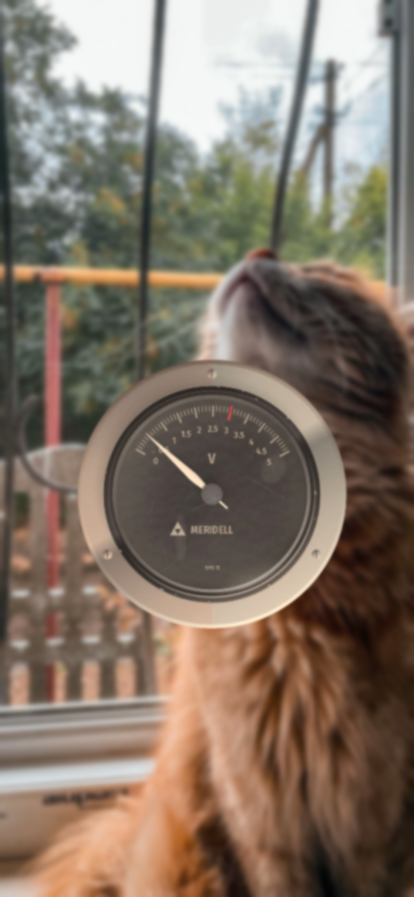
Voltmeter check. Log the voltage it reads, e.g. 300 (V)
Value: 0.5 (V)
